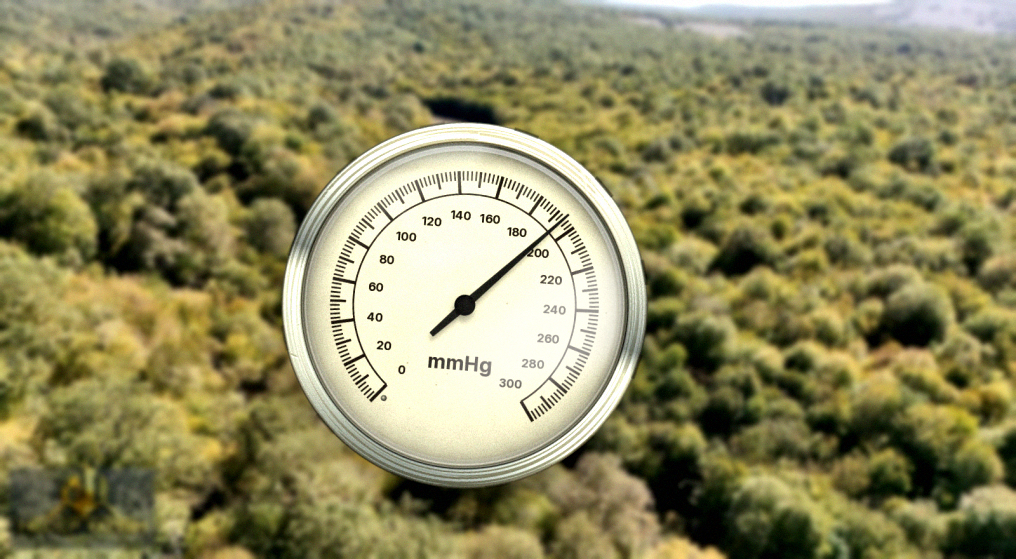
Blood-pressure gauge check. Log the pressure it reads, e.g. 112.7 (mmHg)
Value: 194 (mmHg)
